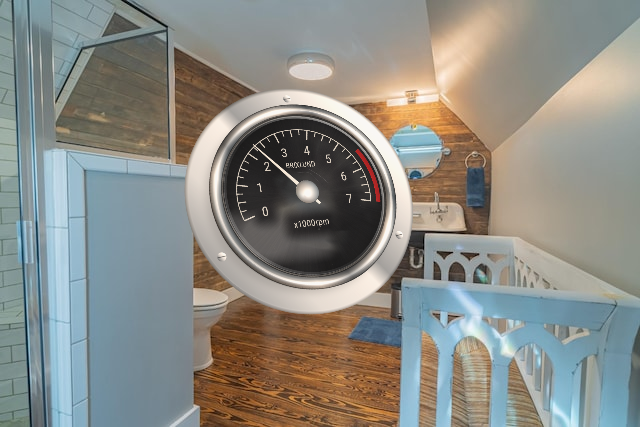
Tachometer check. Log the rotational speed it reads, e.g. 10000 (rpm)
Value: 2250 (rpm)
